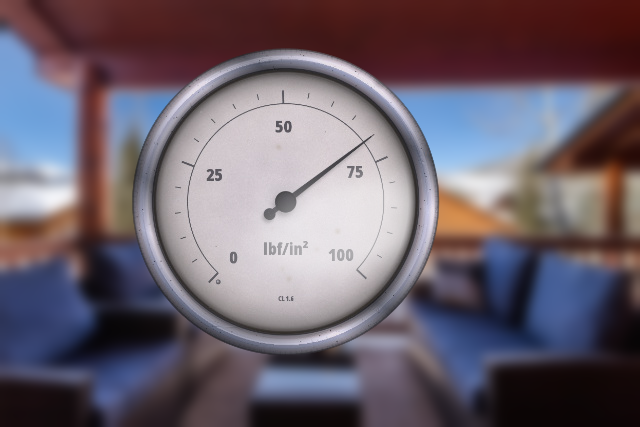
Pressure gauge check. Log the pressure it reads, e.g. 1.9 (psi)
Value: 70 (psi)
